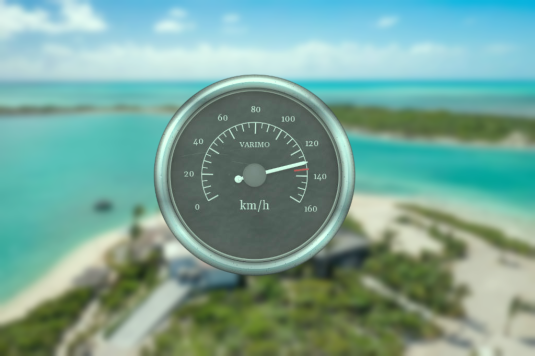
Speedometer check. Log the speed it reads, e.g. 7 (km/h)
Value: 130 (km/h)
